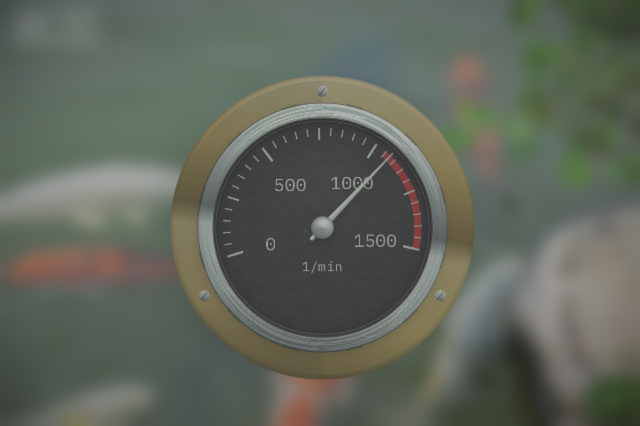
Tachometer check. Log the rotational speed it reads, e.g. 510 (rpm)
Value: 1075 (rpm)
